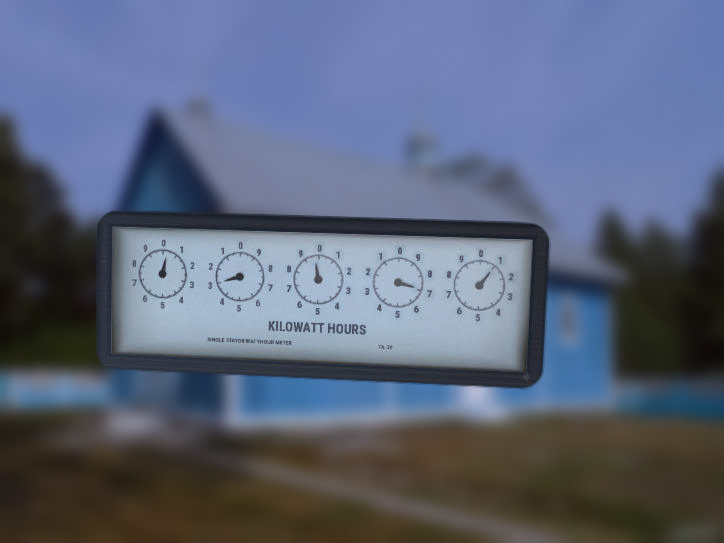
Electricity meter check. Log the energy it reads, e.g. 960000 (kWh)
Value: 2971 (kWh)
